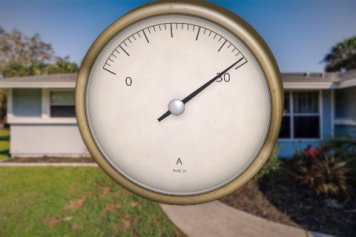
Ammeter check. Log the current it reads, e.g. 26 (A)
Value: 29 (A)
